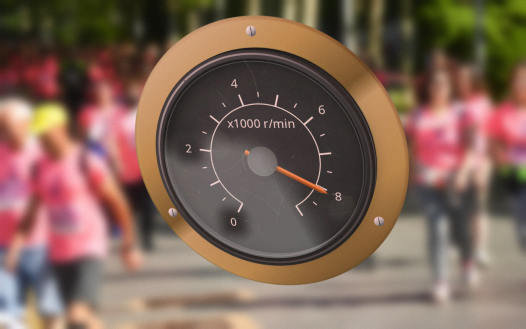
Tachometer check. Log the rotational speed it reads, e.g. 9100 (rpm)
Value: 8000 (rpm)
